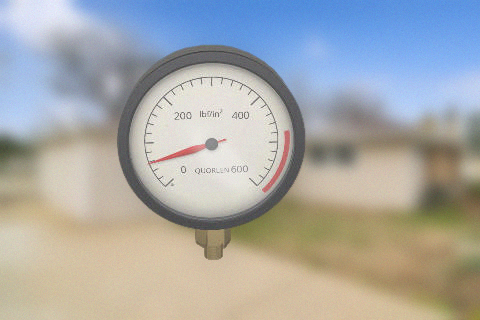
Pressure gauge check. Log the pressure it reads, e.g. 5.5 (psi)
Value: 60 (psi)
